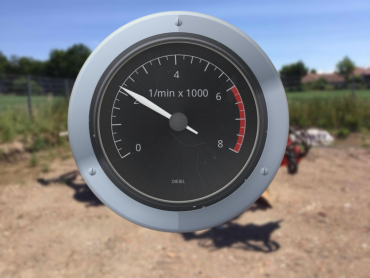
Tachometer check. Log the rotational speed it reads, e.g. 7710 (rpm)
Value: 2125 (rpm)
